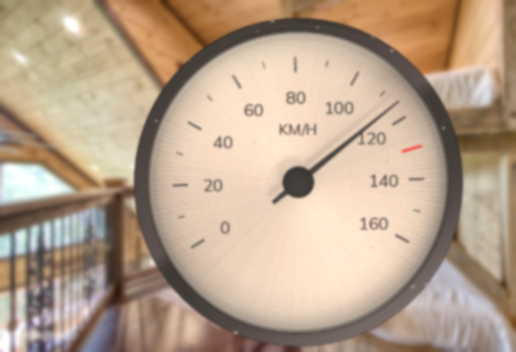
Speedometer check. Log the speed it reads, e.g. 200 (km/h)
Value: 115 (km/h)
